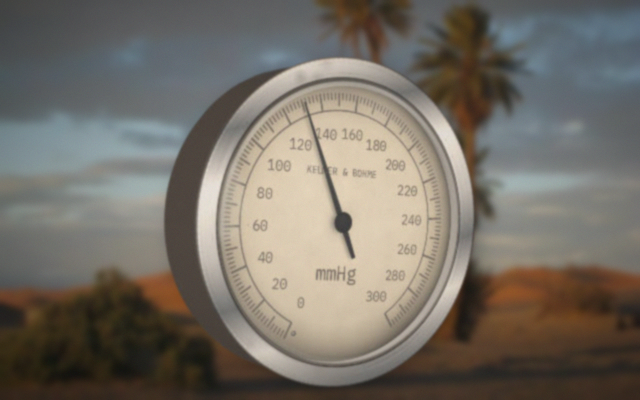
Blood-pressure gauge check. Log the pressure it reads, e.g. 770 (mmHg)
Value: 130 (mmHg)
